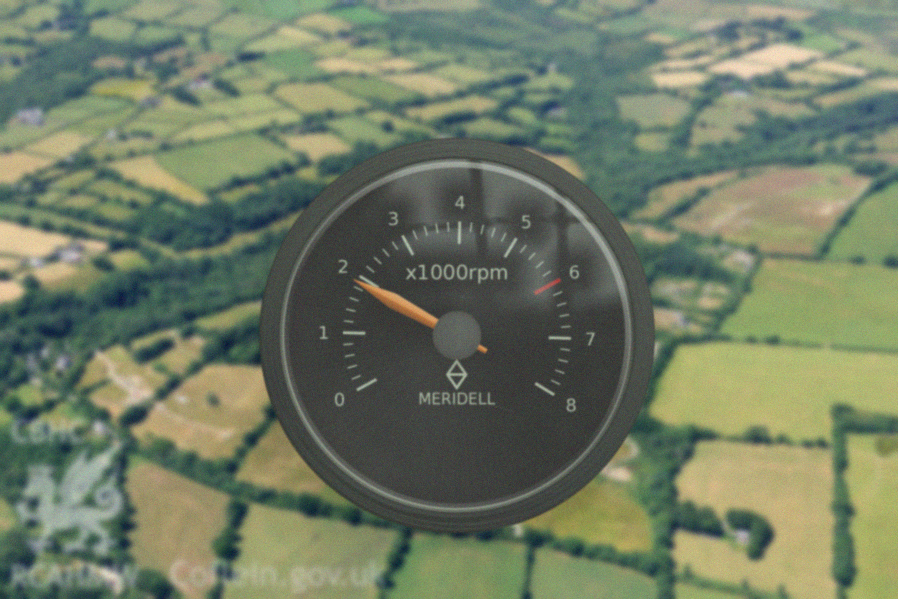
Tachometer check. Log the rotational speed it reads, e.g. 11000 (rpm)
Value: 1900 (rpm)
